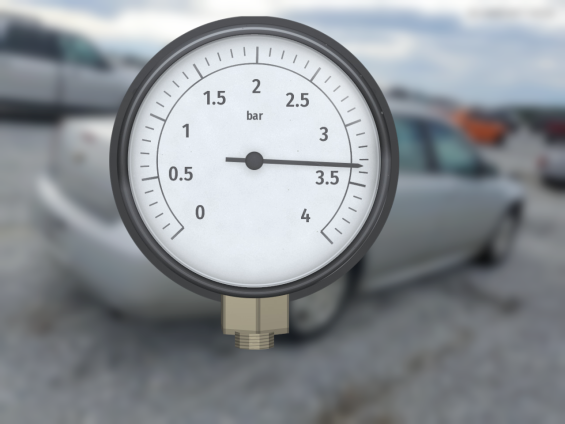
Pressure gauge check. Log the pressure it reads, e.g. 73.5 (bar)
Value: 3.35 (bar)
